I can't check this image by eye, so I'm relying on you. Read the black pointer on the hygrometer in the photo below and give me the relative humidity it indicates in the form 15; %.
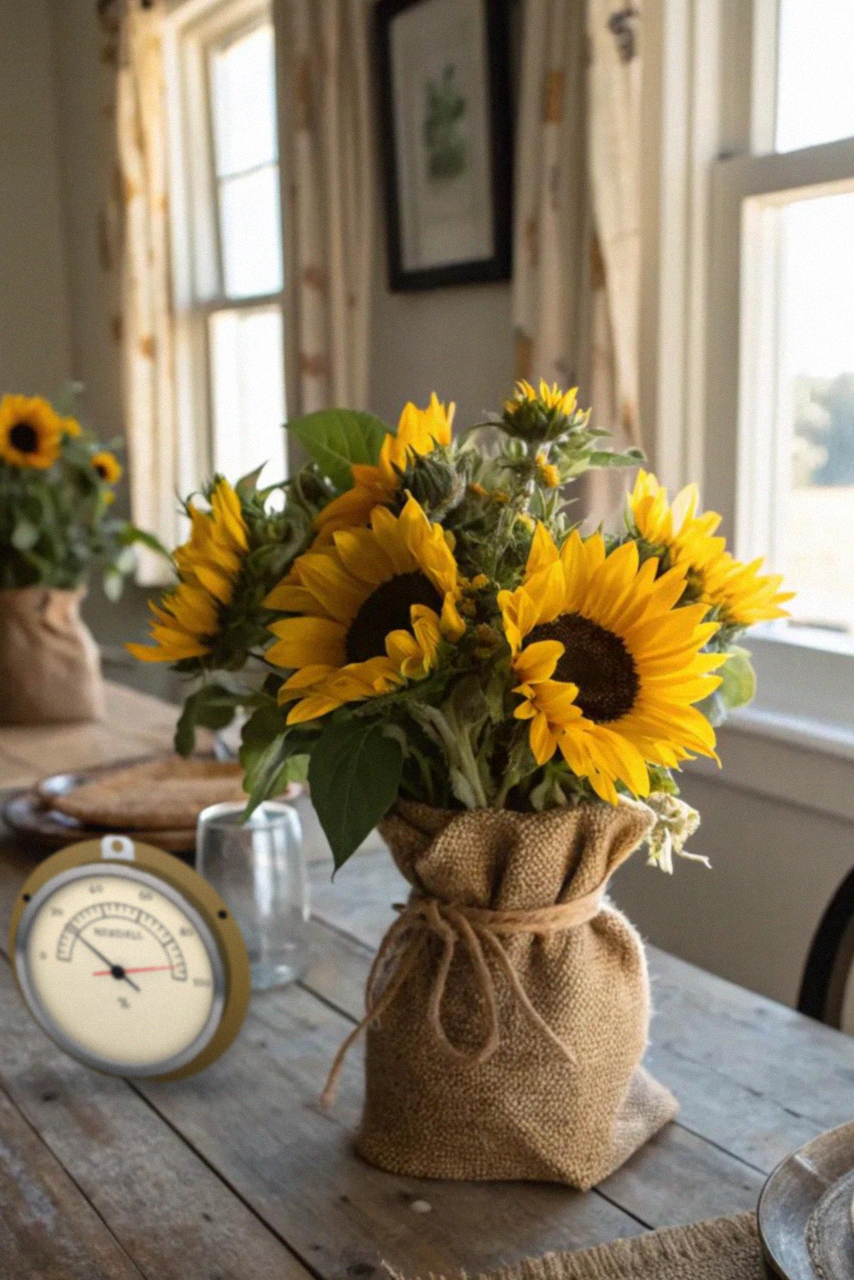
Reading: 20; %
